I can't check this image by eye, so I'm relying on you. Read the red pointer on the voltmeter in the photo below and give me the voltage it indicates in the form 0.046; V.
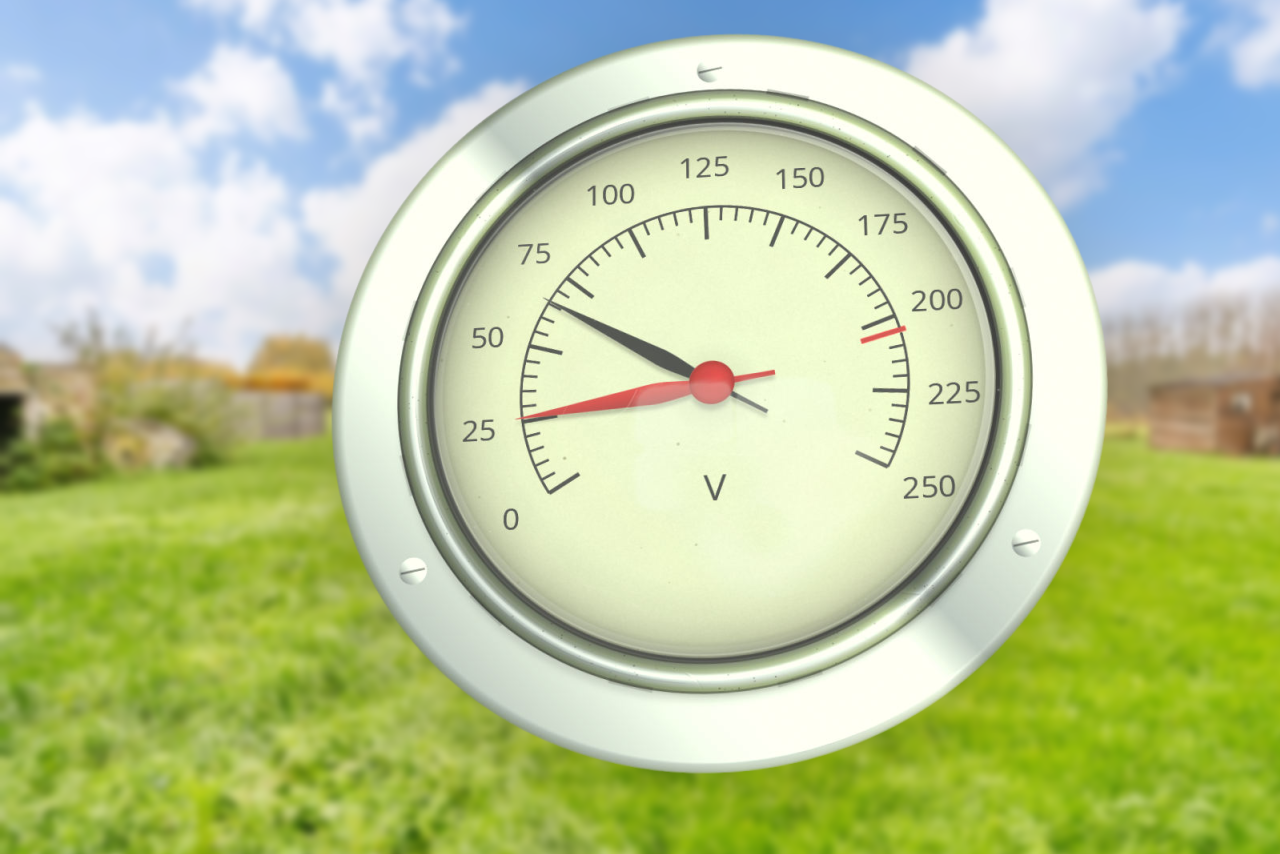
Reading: 25; V
